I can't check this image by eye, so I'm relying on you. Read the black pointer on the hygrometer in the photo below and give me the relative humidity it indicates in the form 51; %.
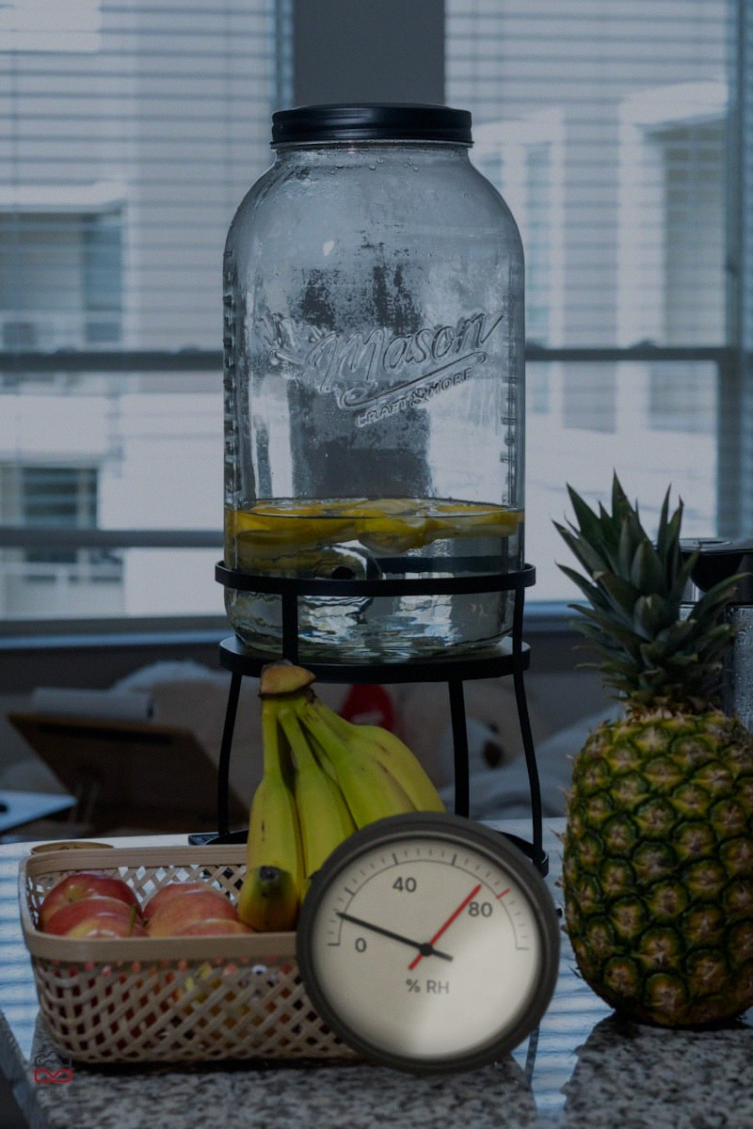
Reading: 12; %
